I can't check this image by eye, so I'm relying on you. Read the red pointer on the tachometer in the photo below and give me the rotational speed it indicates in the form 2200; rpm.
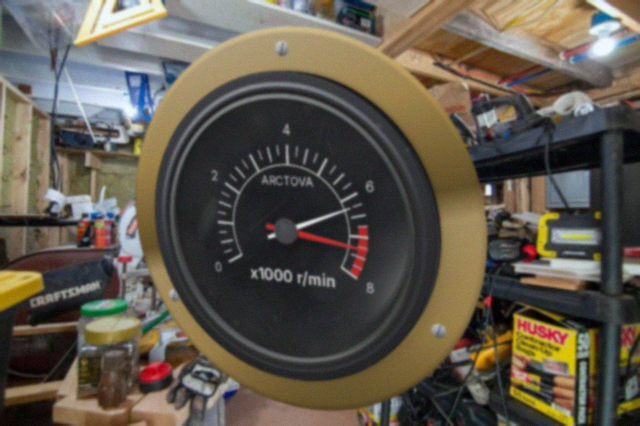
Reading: 7250; rpm
